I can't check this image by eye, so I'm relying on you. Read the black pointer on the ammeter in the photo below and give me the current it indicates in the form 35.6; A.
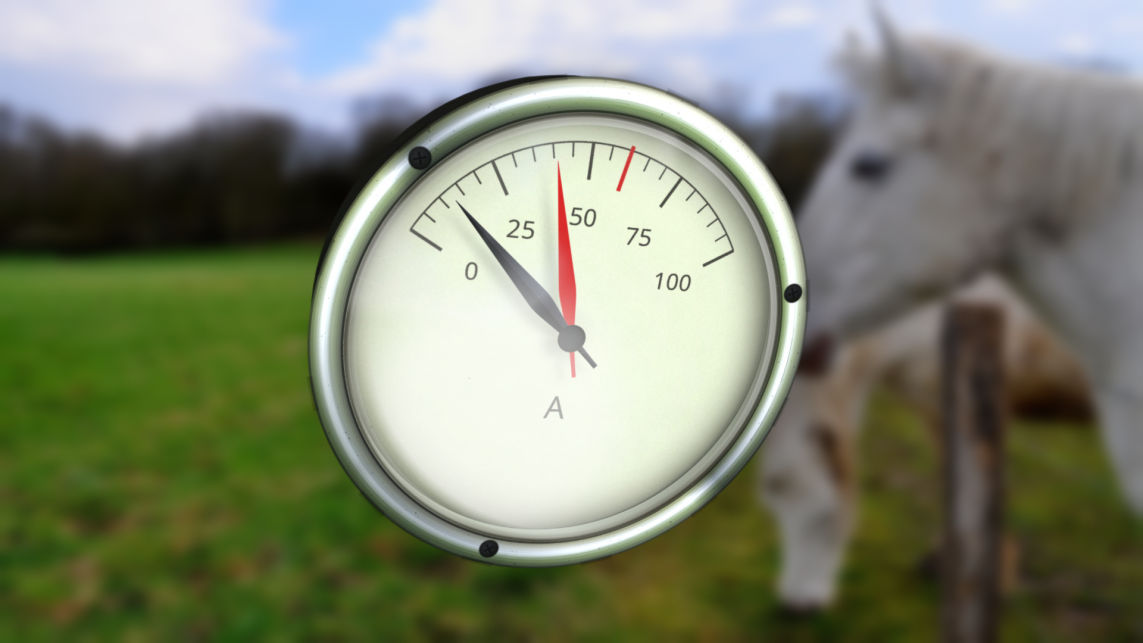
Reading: 12.5; A
